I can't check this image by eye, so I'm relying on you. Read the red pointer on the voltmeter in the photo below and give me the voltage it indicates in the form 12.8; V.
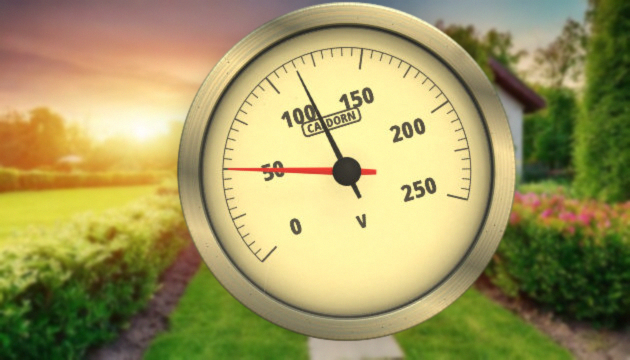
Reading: 50; V
